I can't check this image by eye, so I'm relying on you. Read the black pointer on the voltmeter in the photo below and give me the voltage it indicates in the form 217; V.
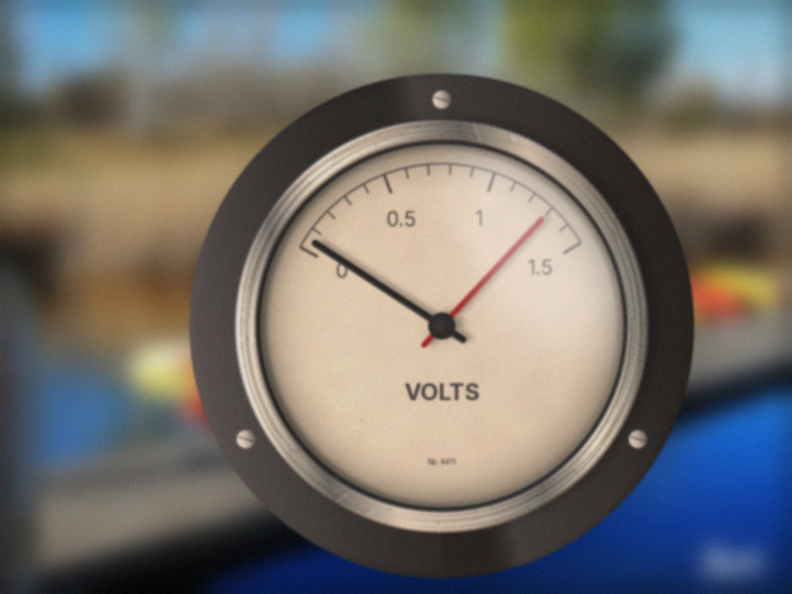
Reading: 0.05; V
